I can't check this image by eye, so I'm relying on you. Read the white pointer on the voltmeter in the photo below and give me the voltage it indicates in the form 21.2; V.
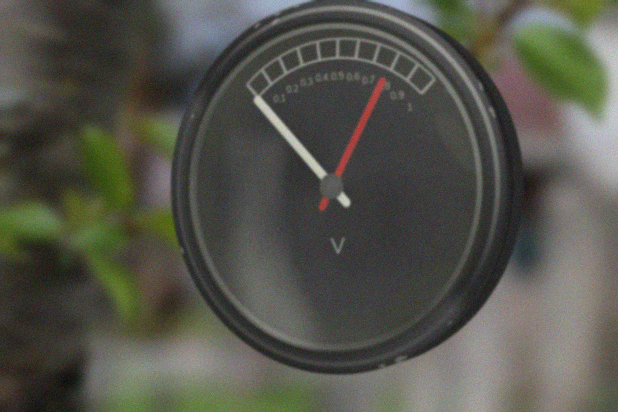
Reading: 0; V
